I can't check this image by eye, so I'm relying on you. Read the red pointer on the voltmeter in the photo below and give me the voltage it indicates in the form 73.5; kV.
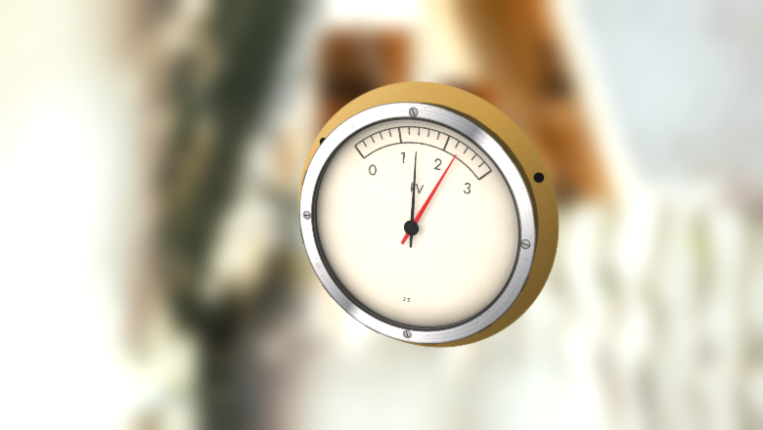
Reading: 2.3; kV
